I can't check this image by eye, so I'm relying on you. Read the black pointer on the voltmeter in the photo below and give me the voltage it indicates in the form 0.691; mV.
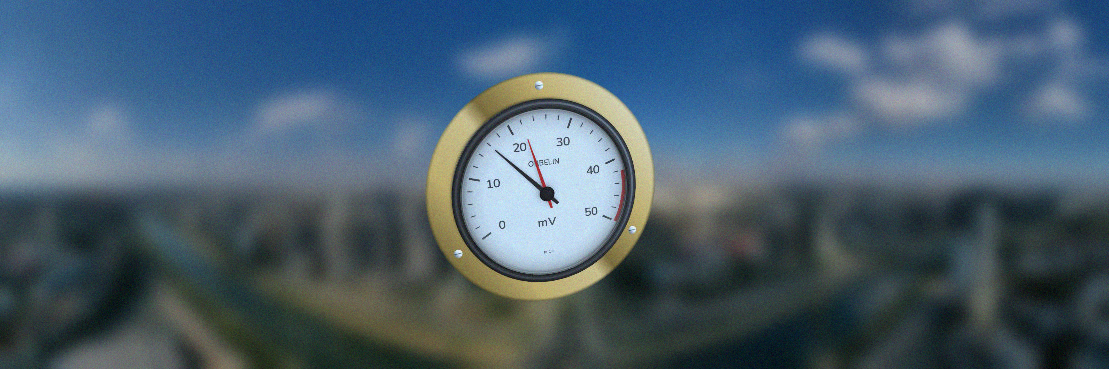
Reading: 16; mV
